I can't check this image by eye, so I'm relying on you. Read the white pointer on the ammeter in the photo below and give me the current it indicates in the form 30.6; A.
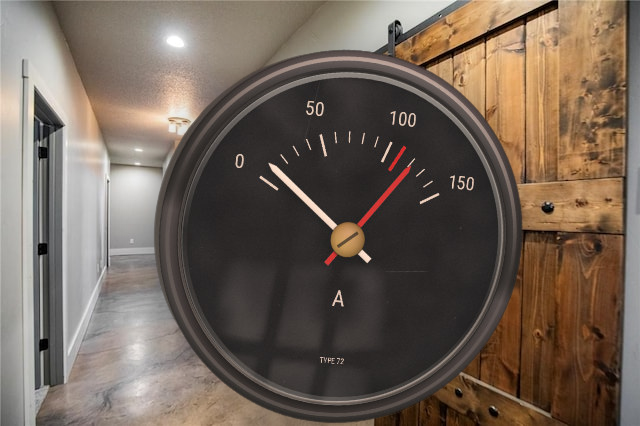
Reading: 10; A
